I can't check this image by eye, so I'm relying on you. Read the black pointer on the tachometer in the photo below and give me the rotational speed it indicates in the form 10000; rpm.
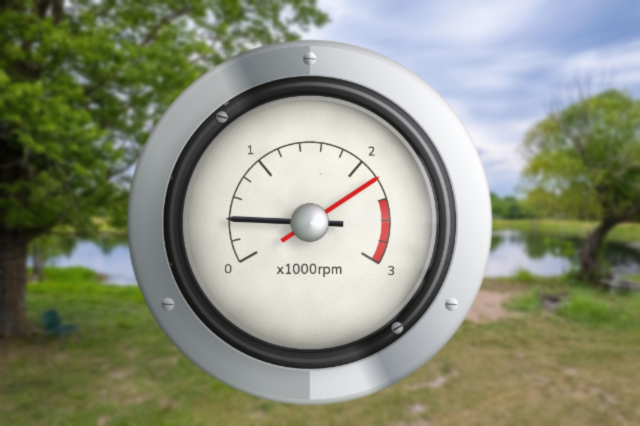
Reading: 400; rpm
